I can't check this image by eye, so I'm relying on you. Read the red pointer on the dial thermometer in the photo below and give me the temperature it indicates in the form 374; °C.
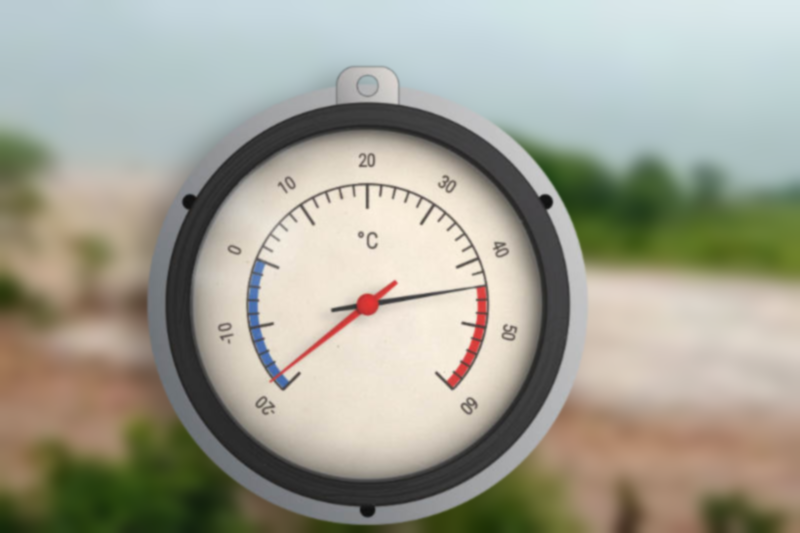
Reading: -18; °C
